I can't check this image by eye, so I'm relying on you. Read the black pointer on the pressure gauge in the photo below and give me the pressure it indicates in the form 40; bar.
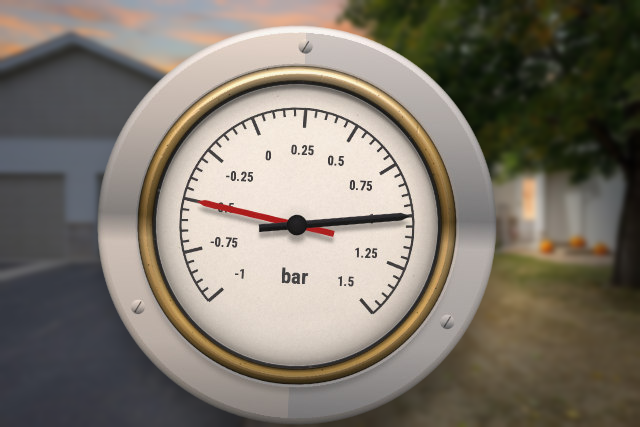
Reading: 1; bar
